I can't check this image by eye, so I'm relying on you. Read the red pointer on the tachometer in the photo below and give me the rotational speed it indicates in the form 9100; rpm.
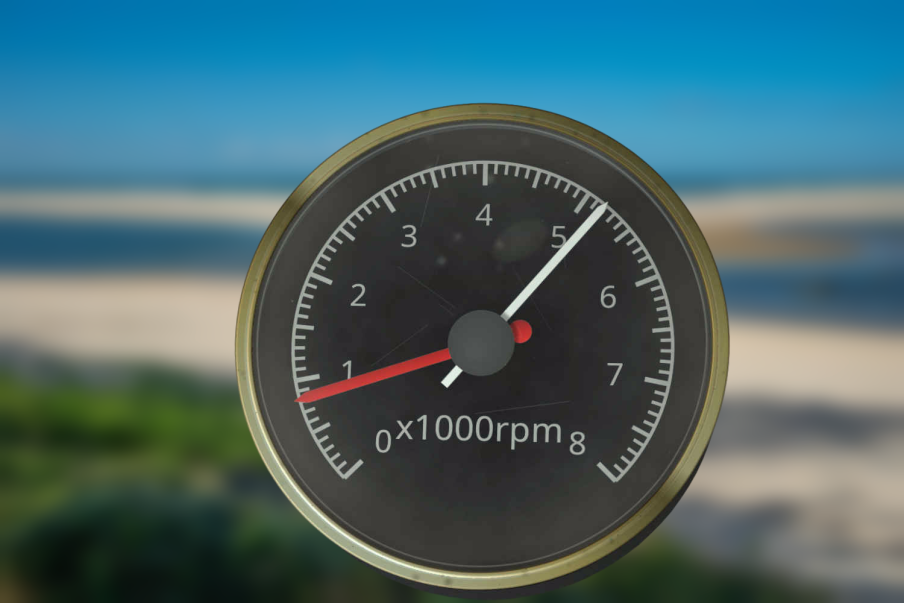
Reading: 800; rpm
